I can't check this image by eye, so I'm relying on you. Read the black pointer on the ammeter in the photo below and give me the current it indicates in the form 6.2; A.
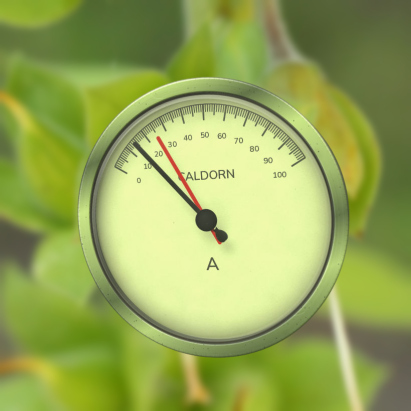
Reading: 15; A
